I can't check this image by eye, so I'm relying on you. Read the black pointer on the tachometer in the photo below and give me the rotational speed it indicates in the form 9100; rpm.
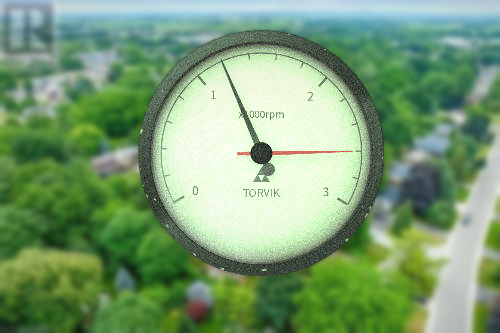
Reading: 1200; rpm
